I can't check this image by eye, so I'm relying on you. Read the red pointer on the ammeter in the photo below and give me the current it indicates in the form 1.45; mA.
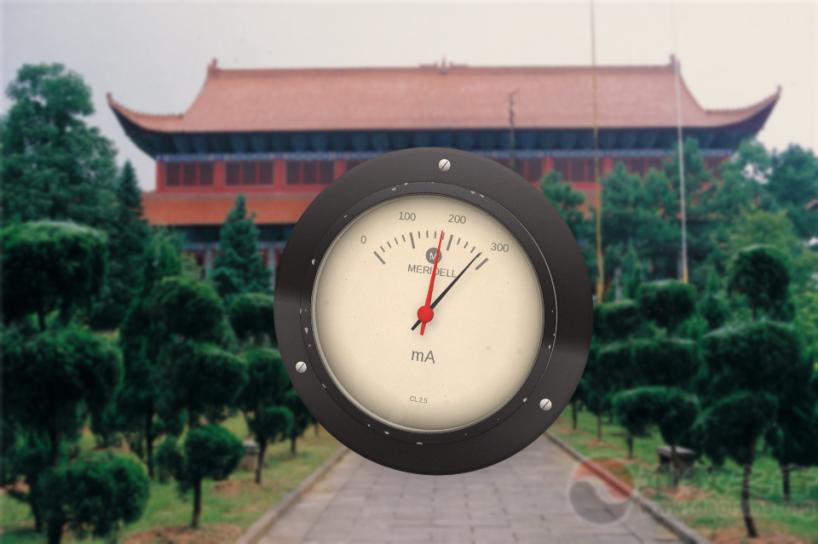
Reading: 180; mA
